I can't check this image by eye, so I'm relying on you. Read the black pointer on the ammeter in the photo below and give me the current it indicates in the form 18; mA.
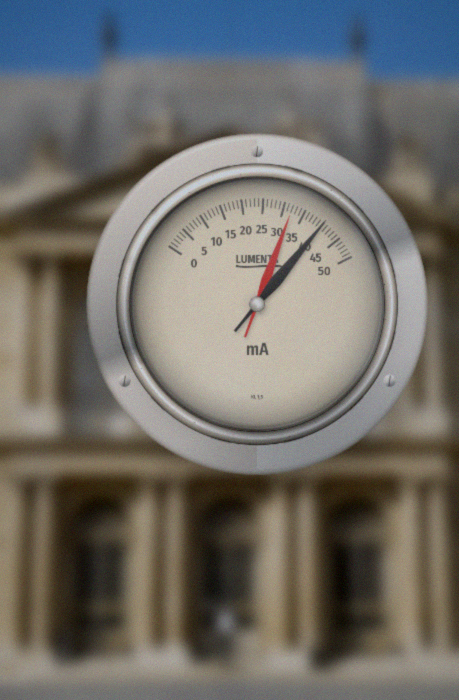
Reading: 40; mA
